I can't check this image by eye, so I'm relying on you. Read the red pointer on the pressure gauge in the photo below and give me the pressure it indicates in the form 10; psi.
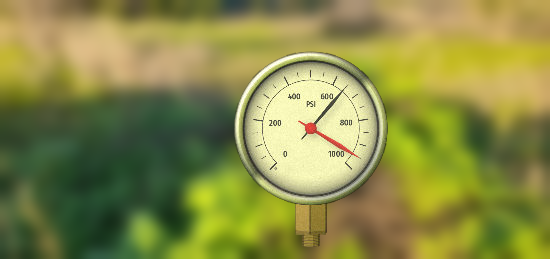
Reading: 950; psi
